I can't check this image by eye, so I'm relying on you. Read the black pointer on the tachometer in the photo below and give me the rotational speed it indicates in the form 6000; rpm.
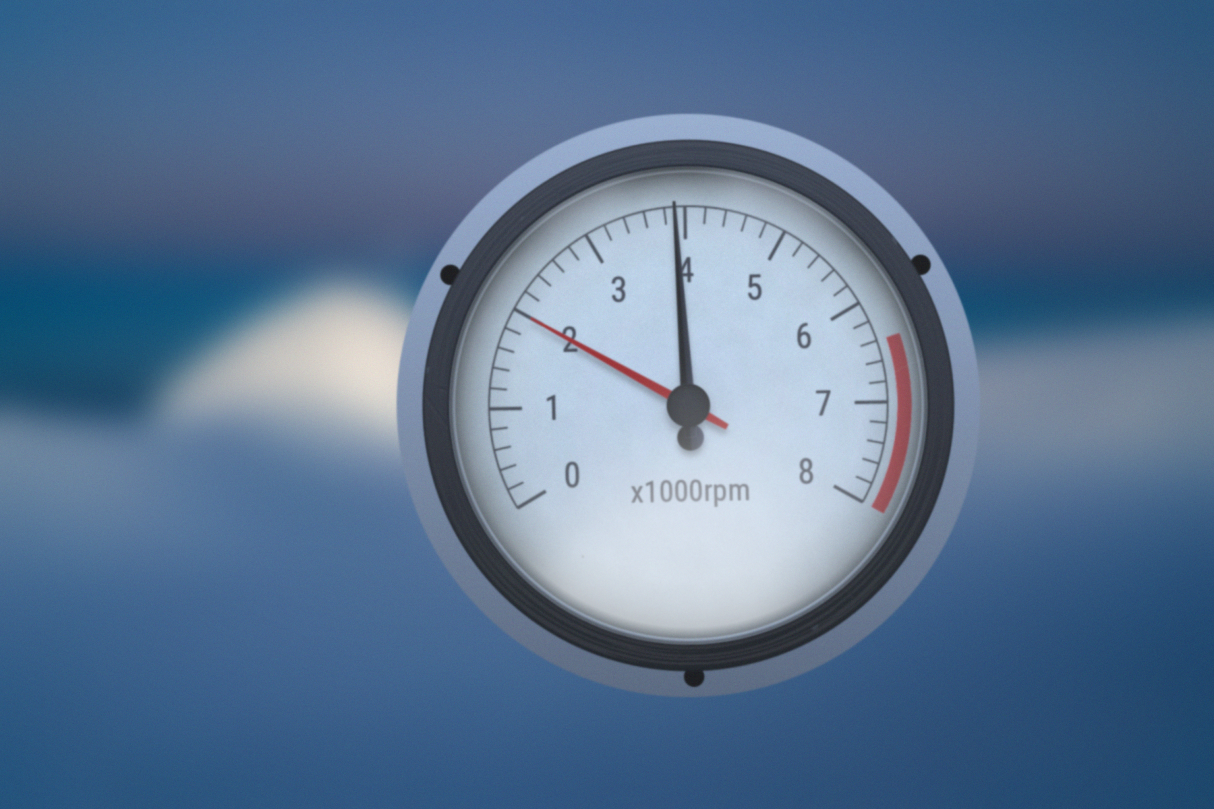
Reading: 3900; rpm
